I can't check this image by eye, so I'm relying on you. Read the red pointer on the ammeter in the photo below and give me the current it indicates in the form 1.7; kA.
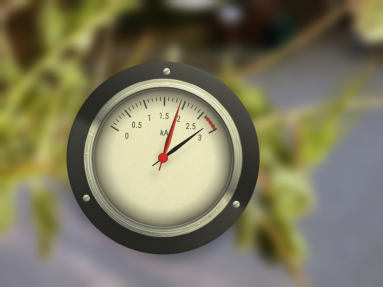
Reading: 1.9; kA
